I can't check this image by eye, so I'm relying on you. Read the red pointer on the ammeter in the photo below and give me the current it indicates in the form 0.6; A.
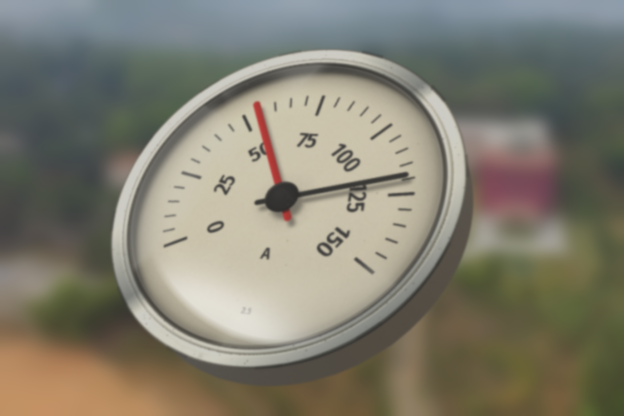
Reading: 55; A
